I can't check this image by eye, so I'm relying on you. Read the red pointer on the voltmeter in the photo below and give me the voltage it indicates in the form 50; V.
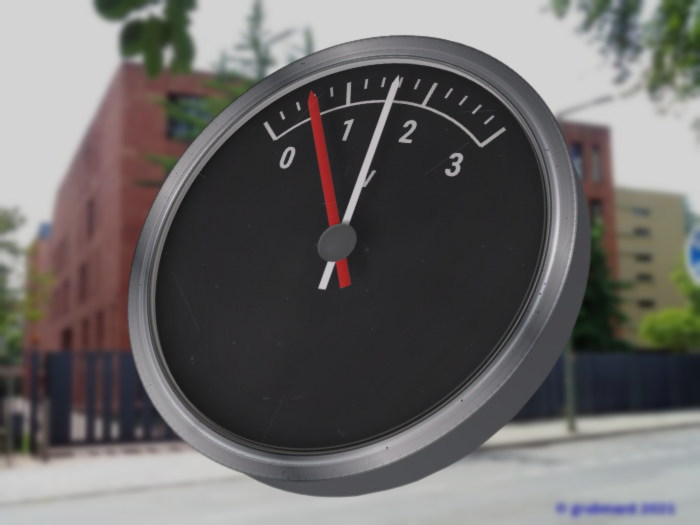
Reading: 0.6; V
